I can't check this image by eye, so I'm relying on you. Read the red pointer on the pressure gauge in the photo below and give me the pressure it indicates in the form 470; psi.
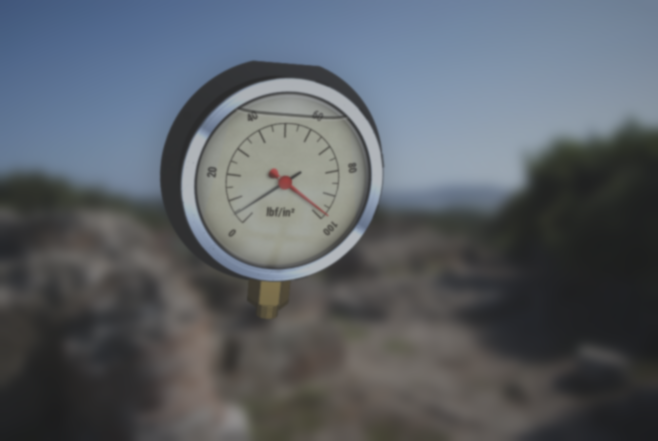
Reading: 97.5; psi
